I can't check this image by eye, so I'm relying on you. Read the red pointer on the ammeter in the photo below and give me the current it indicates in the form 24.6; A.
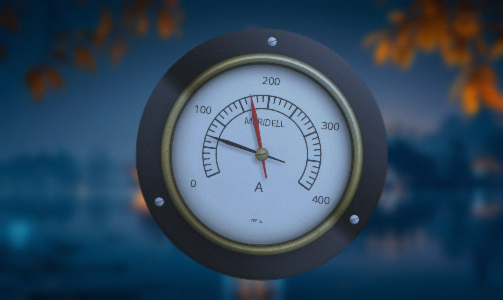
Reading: 170; A
